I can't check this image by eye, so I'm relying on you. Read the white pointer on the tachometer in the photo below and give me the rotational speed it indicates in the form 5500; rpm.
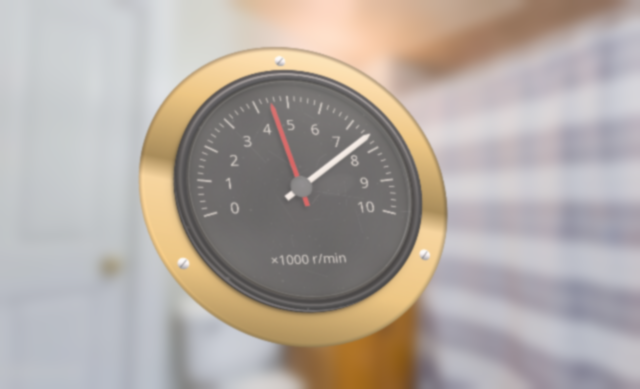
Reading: 7600; rpm
